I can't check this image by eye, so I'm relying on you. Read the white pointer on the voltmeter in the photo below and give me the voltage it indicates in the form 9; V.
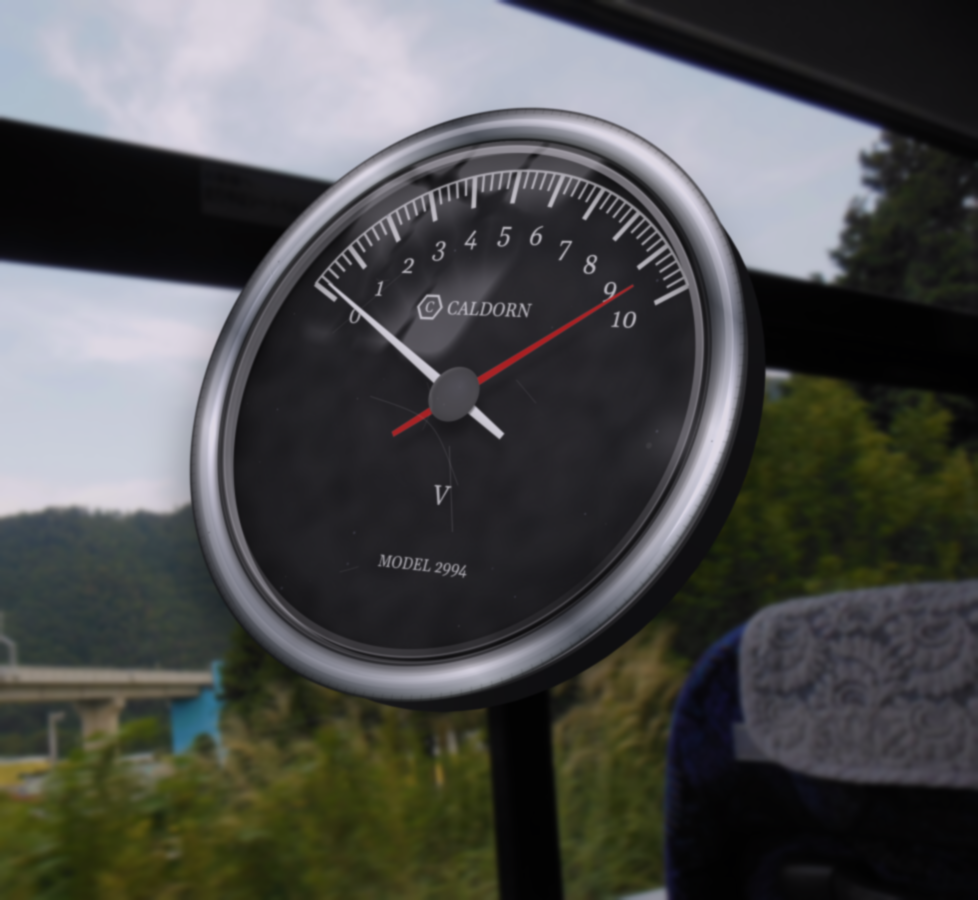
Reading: 0.2; V
